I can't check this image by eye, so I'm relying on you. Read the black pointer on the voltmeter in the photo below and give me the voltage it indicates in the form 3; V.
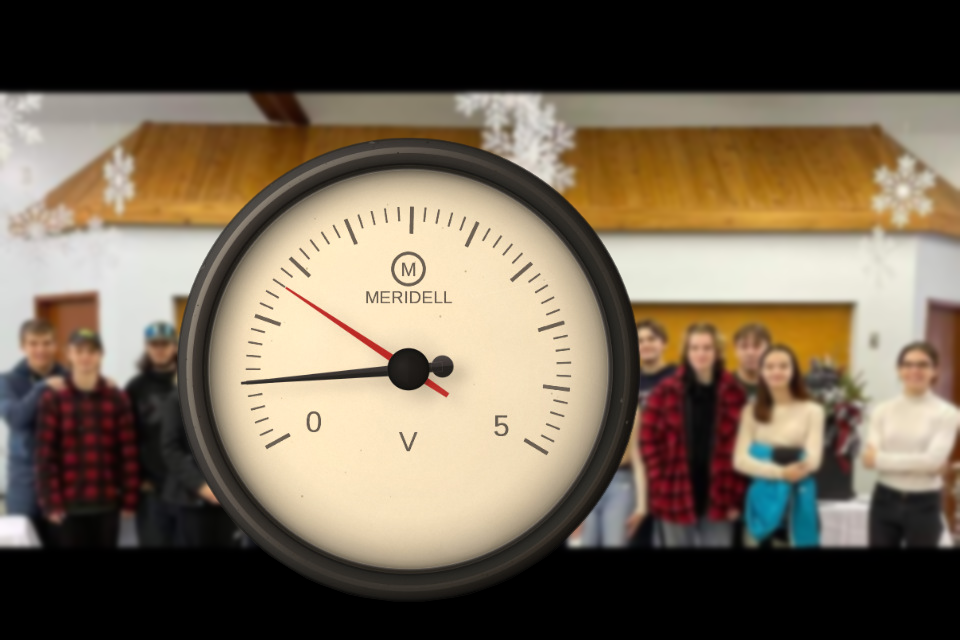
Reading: 0.5; V
